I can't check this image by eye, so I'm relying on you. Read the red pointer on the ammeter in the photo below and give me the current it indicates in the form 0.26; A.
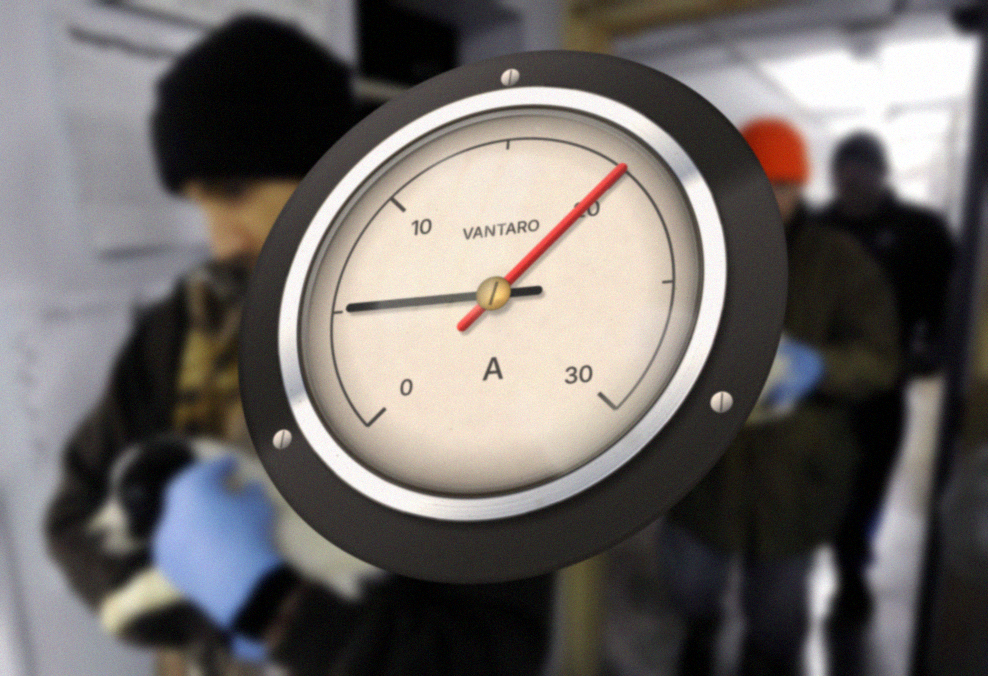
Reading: 20; A
